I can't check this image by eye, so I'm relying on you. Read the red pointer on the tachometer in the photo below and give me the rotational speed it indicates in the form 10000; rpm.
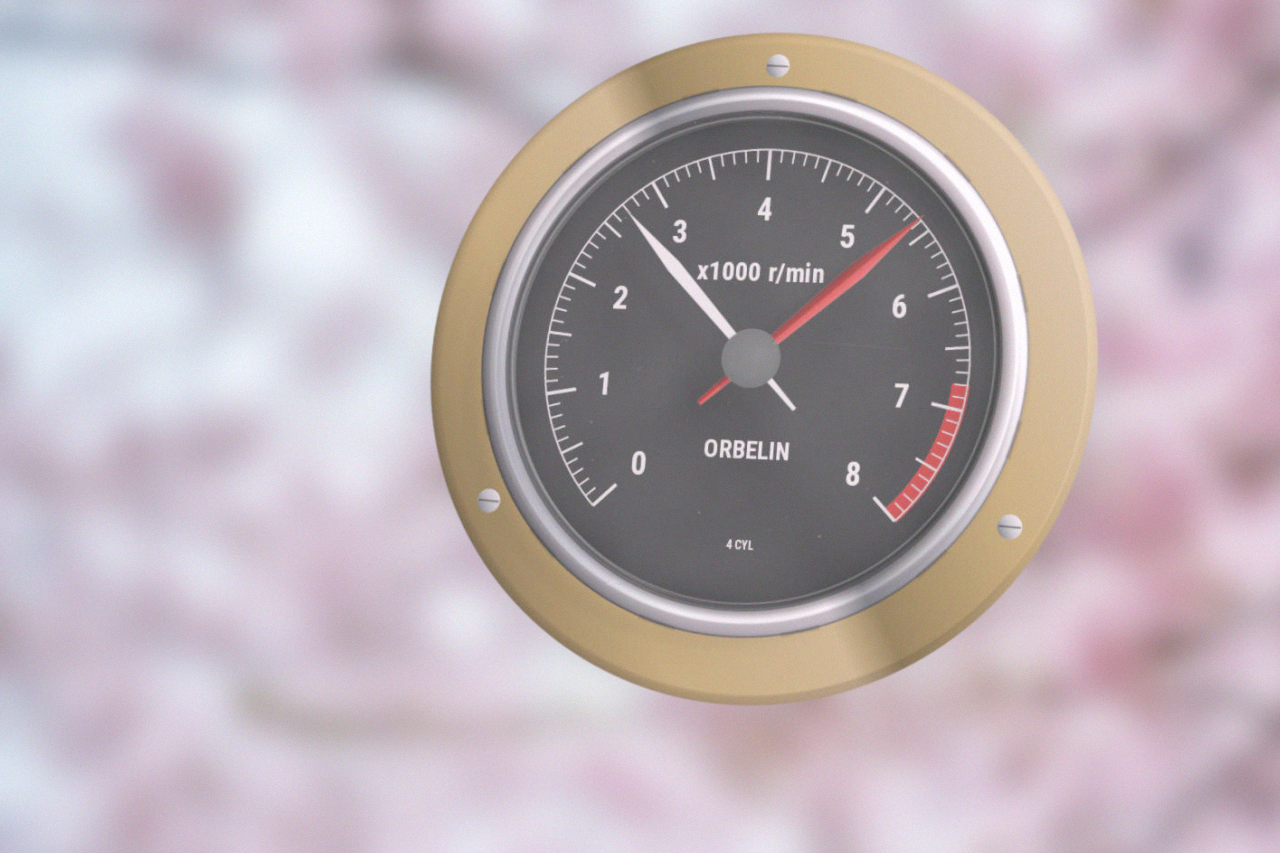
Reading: 5400; rpm
